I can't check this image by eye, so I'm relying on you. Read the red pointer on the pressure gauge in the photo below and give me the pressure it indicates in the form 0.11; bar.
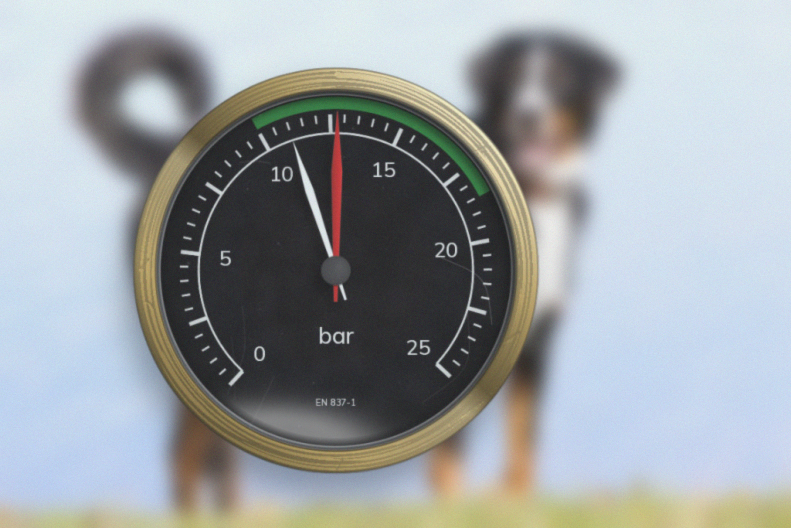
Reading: 12.75; bar
